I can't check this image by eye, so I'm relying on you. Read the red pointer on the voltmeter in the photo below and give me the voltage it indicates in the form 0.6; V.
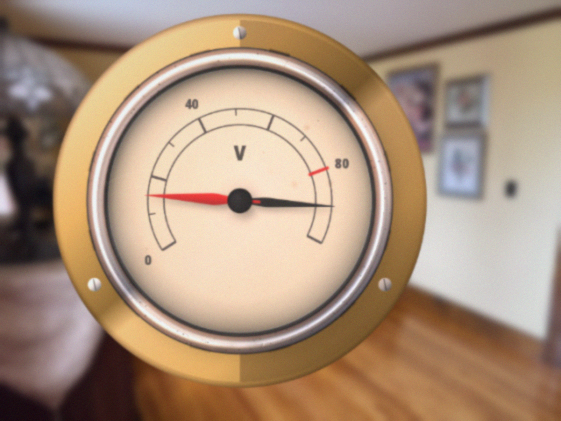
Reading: 15; V
